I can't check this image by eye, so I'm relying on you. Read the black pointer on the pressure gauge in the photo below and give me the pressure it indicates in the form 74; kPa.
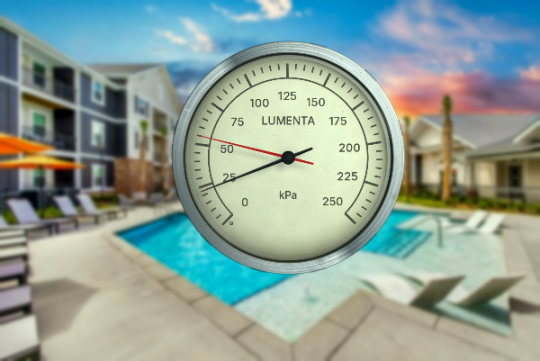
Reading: 22.5; kPa
